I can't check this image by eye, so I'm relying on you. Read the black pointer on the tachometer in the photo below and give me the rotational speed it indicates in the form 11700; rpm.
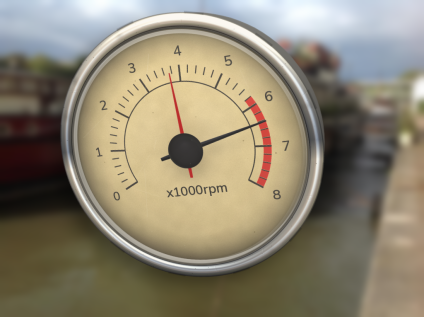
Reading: 6400; rpm
